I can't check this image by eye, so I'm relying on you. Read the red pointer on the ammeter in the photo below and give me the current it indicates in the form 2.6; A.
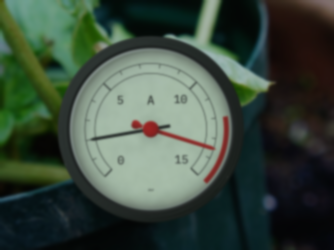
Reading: 13.5; A
